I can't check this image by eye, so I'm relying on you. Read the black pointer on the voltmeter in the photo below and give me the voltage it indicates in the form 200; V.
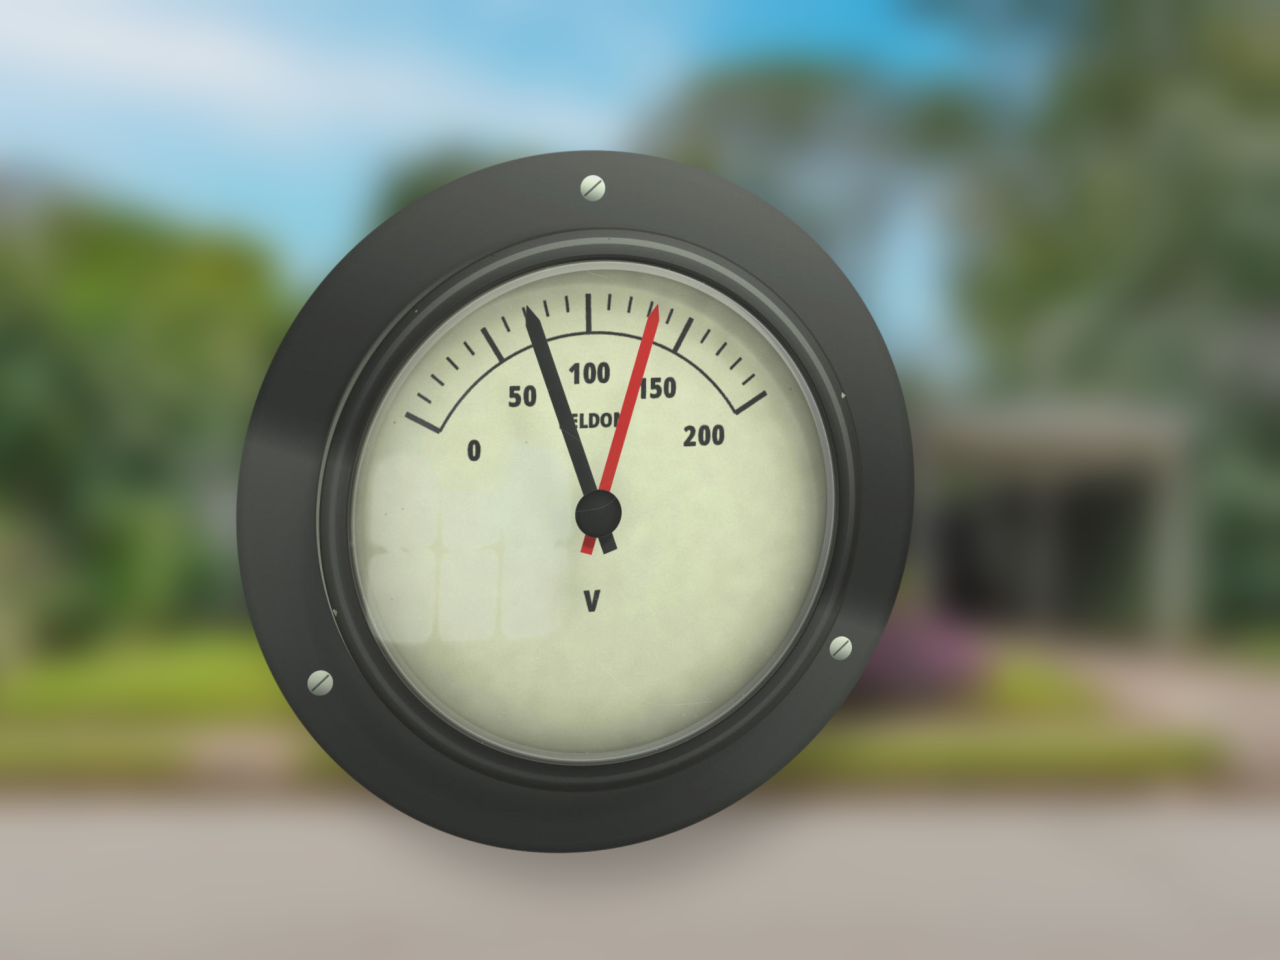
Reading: 70; V
